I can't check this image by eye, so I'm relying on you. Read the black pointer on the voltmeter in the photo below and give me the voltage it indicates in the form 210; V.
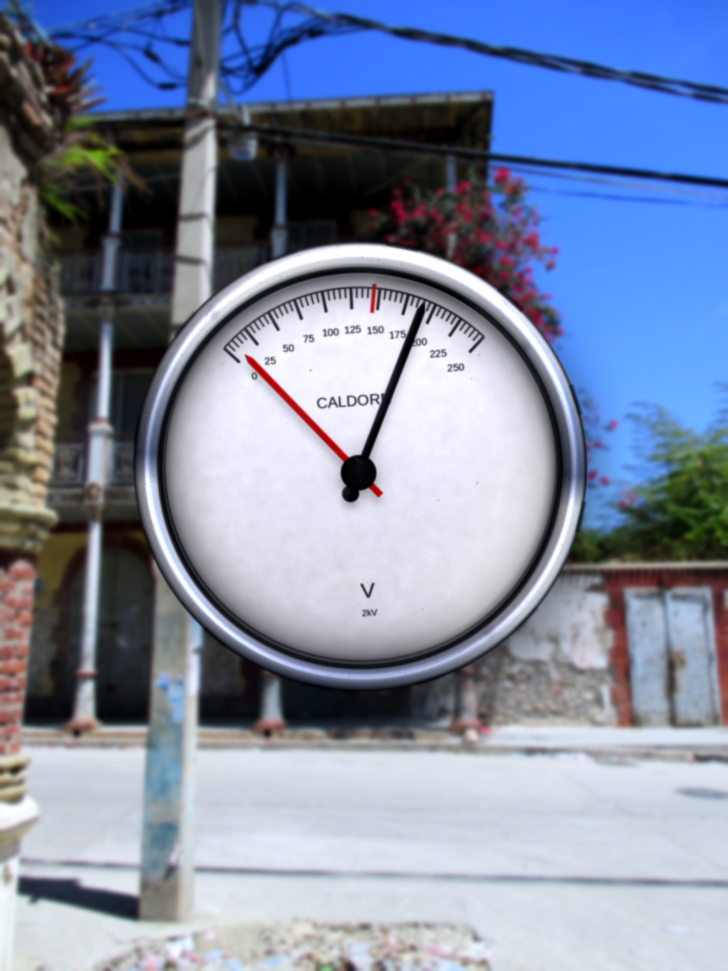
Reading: 190; V
